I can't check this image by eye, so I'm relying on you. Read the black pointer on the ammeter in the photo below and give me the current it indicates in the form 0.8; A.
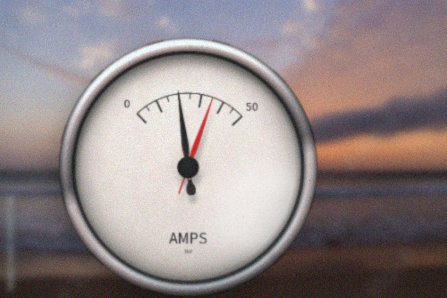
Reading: 20; A
